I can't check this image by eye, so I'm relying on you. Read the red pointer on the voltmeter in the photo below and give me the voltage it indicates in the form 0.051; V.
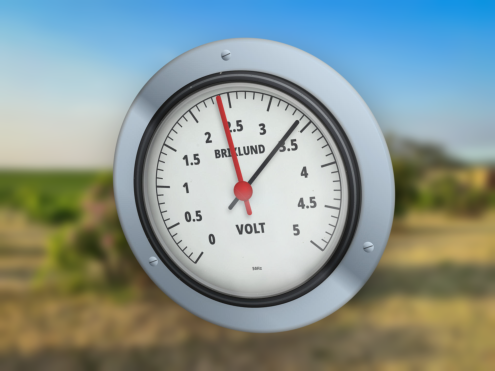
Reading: 2.4; V
